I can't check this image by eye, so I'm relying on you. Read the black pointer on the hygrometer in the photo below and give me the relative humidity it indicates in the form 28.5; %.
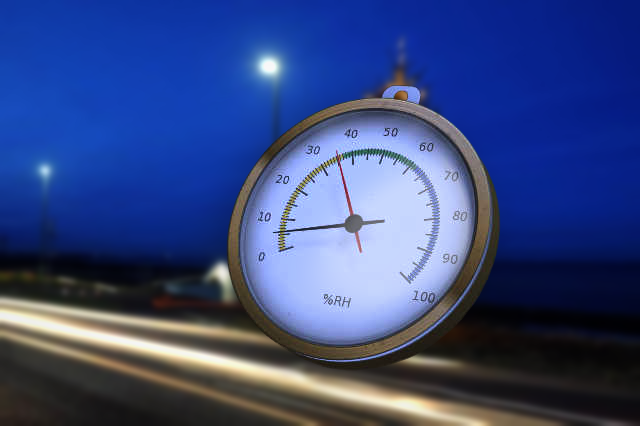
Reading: 5; %
